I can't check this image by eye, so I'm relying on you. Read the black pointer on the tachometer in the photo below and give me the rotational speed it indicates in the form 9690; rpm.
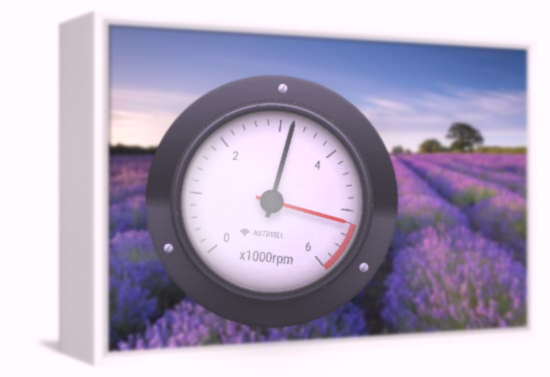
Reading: 3200; rpm
